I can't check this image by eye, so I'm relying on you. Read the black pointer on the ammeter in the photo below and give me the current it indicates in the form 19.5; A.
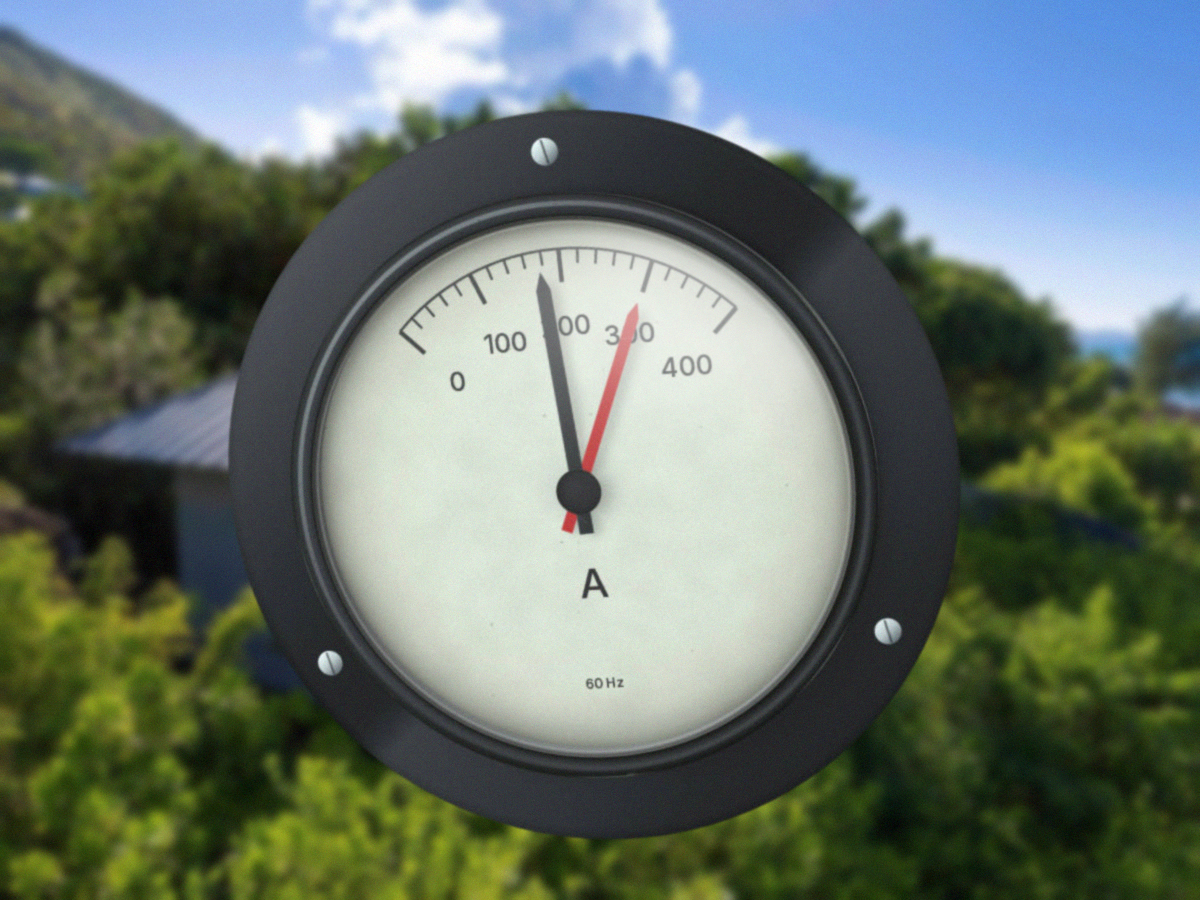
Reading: 180; A
